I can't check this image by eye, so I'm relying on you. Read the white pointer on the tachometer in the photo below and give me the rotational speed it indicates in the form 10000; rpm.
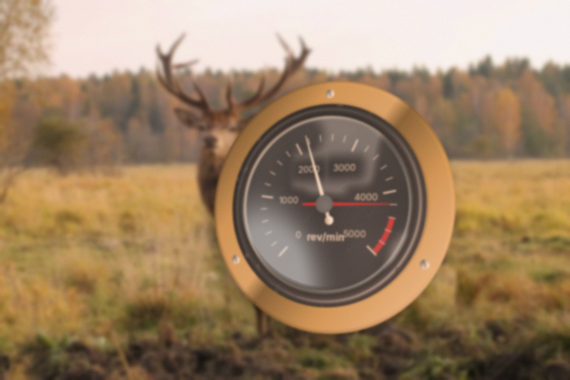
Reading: 2200; rpm
